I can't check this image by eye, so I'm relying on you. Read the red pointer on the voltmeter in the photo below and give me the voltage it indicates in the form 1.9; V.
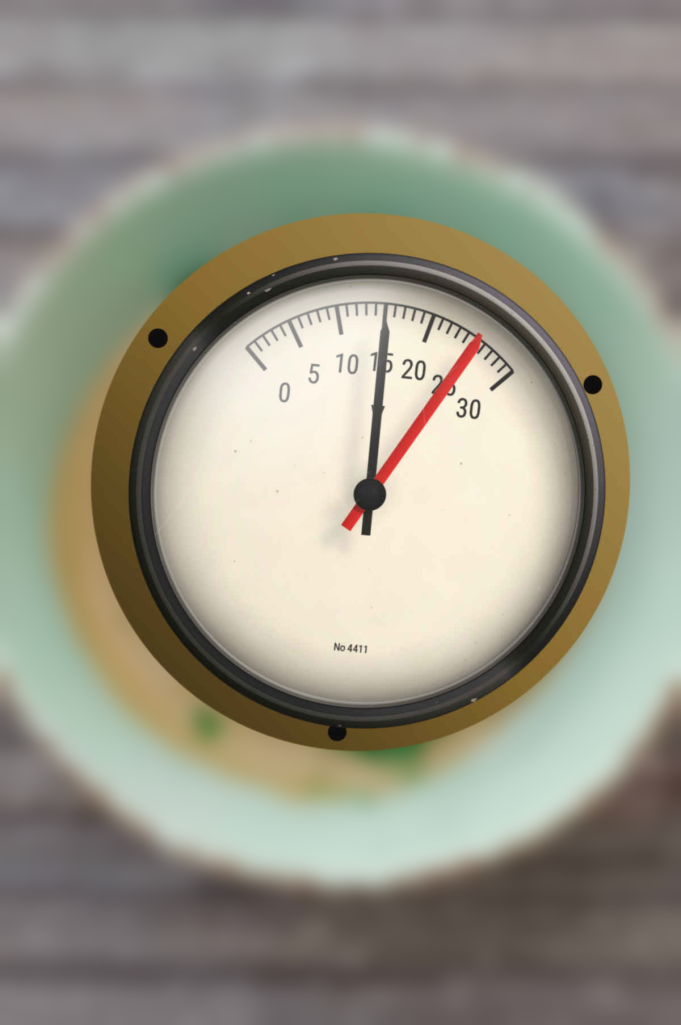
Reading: 25; V
